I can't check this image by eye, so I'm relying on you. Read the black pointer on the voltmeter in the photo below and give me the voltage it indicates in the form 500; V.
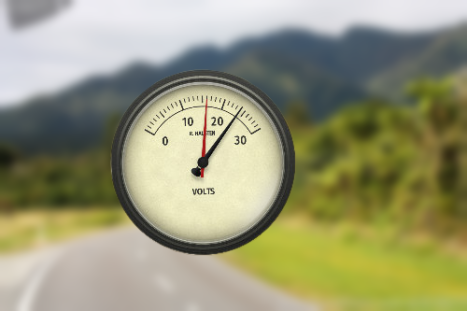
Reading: 24; V
